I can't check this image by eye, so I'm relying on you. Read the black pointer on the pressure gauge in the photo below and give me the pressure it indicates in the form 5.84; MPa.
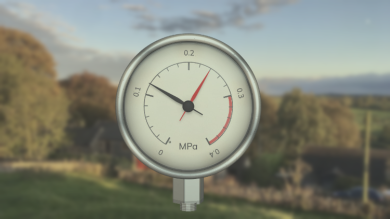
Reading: 0.12; MPa
